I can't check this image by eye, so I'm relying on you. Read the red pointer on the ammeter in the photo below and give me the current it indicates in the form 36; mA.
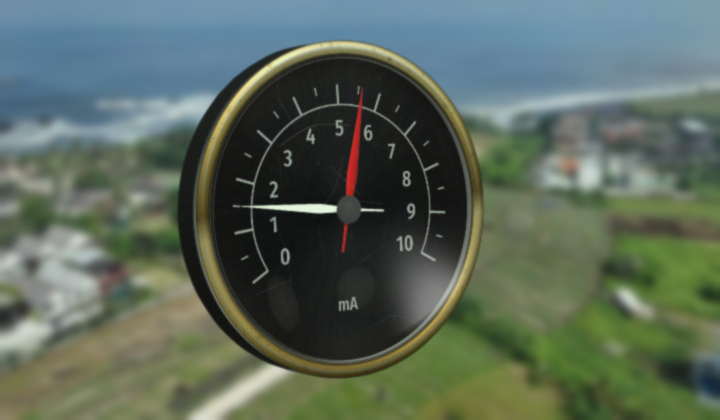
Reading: 5.5; mA
